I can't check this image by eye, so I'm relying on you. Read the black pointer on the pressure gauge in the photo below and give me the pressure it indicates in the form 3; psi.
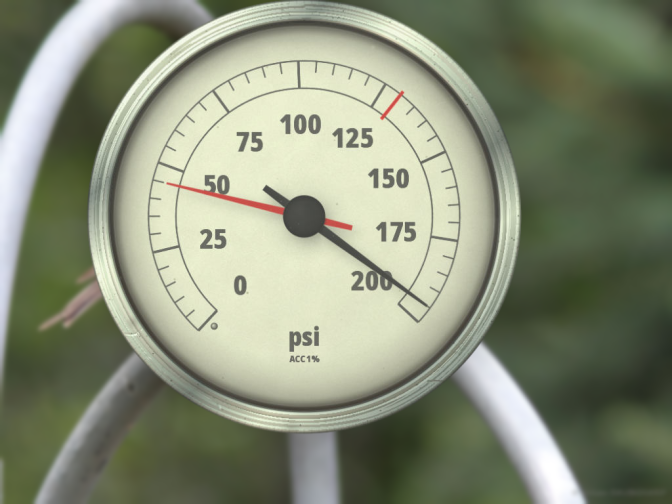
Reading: 195; psi
